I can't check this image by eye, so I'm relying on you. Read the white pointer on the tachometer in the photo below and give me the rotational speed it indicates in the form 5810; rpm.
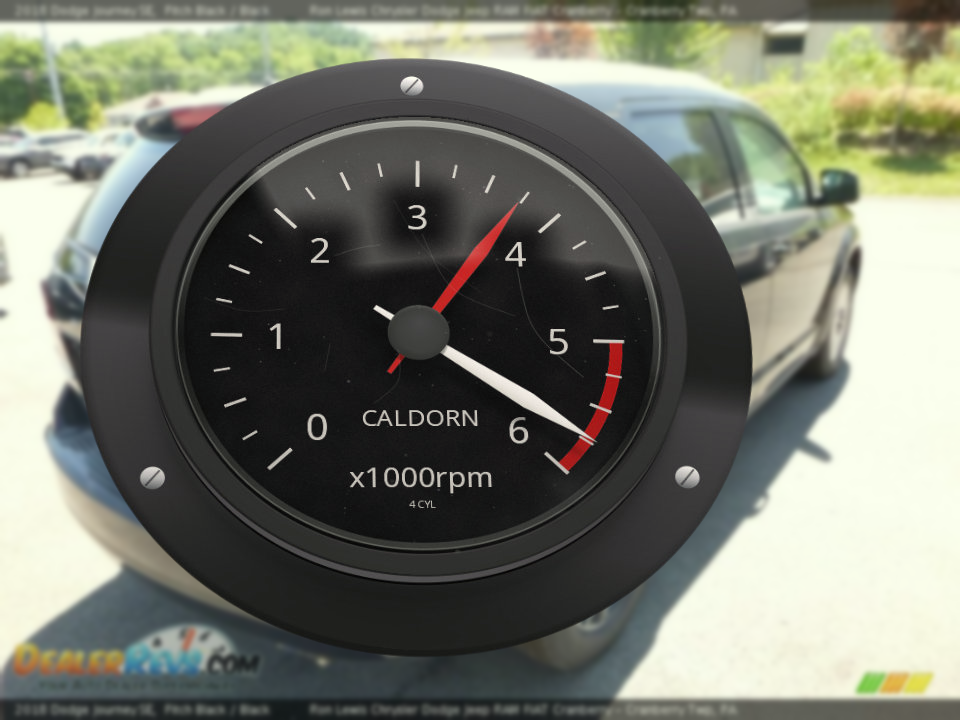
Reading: 5750; rpm
